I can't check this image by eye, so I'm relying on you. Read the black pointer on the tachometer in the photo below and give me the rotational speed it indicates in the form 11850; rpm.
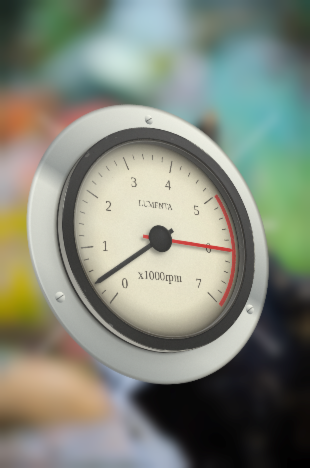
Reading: 400; rpm
